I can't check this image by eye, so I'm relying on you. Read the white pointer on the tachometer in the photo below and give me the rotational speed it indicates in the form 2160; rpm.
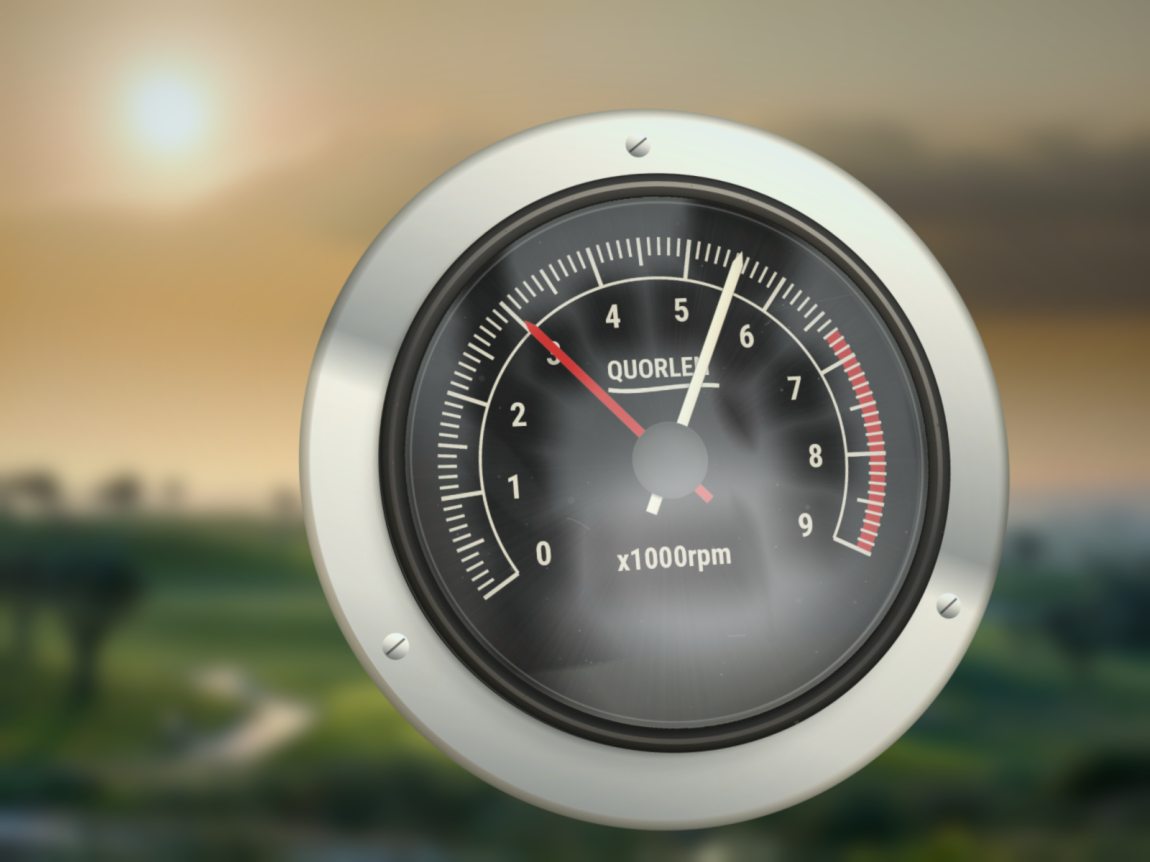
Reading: 5500; rpm
